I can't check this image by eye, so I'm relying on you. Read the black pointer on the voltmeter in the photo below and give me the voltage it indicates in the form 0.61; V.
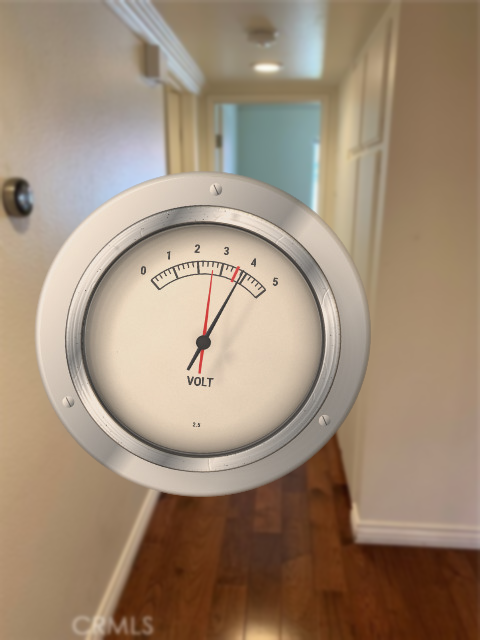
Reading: 3.8; V
